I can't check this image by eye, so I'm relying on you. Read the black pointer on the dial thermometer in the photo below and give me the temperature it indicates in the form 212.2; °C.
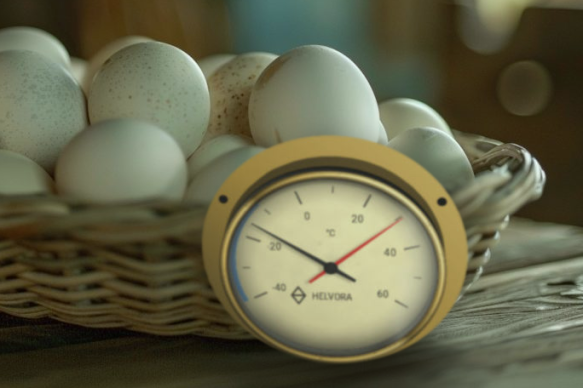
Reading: -15; °C
